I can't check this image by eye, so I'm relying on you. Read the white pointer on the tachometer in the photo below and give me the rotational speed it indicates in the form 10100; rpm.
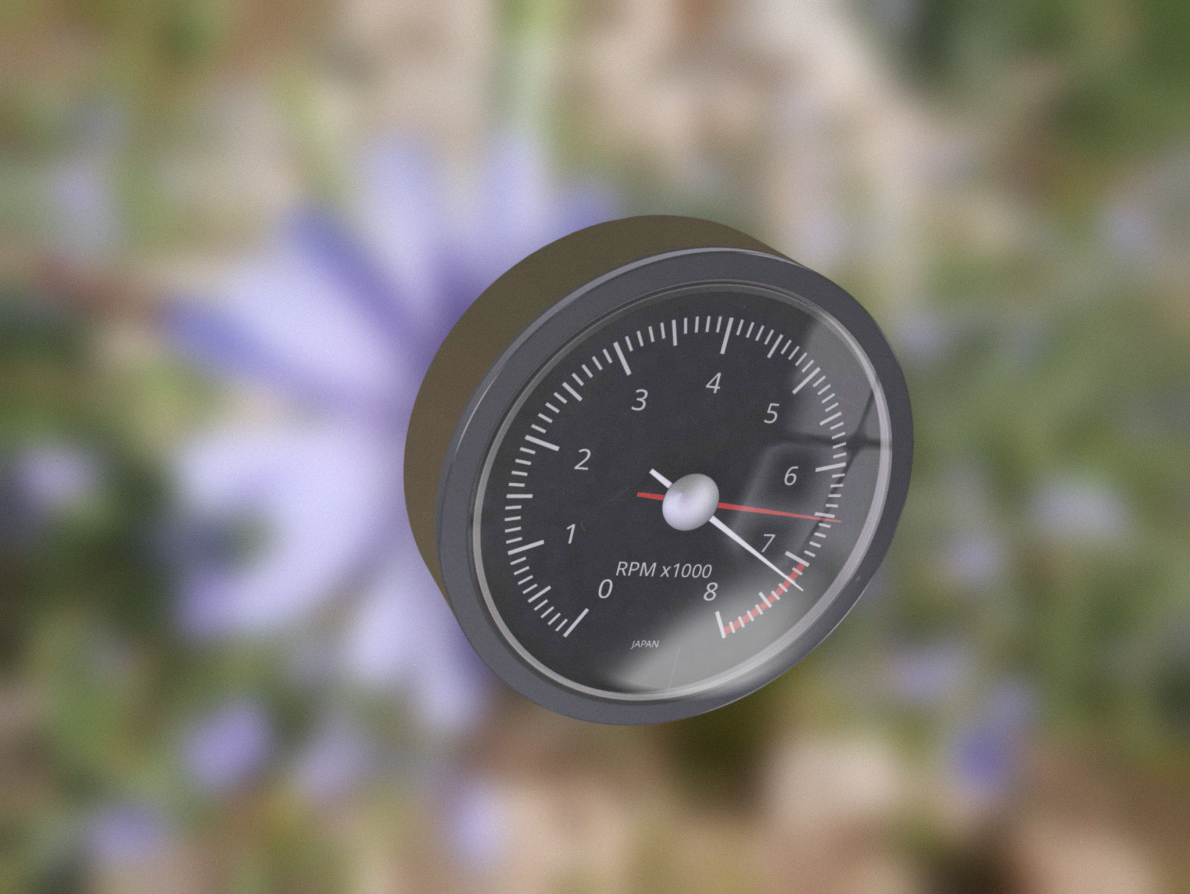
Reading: 7200; rpm
